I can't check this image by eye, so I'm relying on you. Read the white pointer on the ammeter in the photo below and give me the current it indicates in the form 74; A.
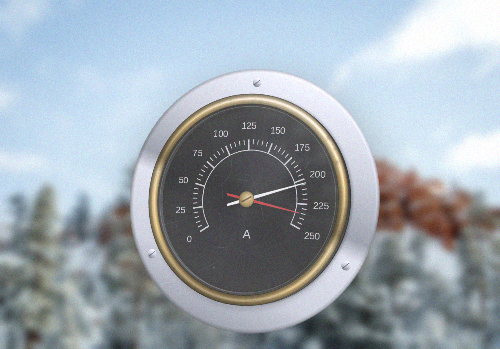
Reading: 205; A
